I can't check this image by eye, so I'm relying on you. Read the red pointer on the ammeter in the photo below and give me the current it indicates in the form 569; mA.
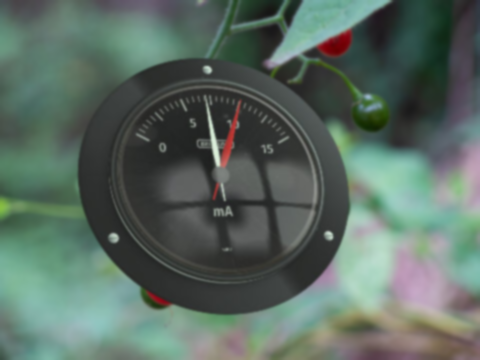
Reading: 10; mA
